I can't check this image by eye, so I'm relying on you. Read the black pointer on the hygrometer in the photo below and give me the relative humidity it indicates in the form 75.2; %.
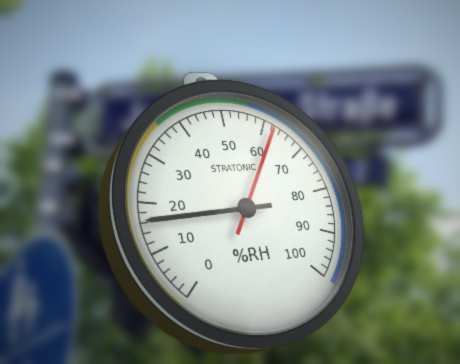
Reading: 16; %
